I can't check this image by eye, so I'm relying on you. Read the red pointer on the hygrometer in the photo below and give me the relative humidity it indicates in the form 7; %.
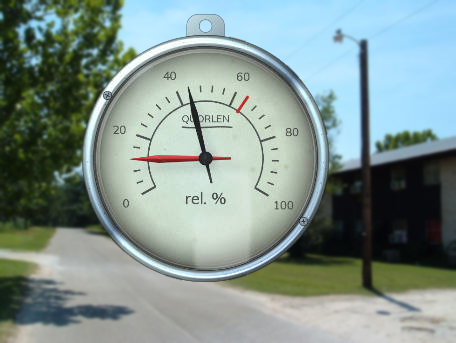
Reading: 12; %
